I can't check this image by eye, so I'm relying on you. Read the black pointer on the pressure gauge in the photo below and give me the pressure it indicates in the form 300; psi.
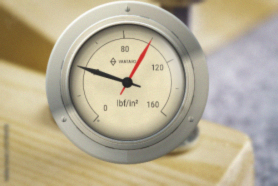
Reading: 40; psi
